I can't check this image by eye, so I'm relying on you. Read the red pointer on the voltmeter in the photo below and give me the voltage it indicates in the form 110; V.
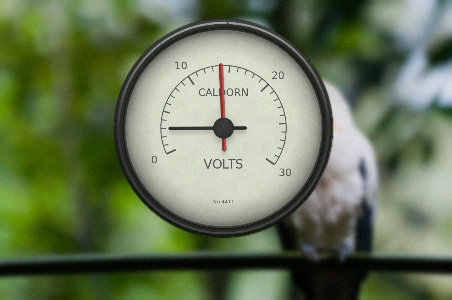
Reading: 14; V
